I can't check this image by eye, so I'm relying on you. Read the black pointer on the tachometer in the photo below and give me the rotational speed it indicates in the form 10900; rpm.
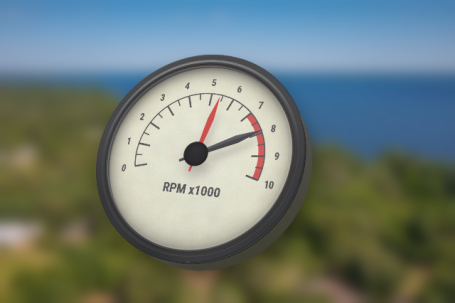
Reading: 8000; rpm
